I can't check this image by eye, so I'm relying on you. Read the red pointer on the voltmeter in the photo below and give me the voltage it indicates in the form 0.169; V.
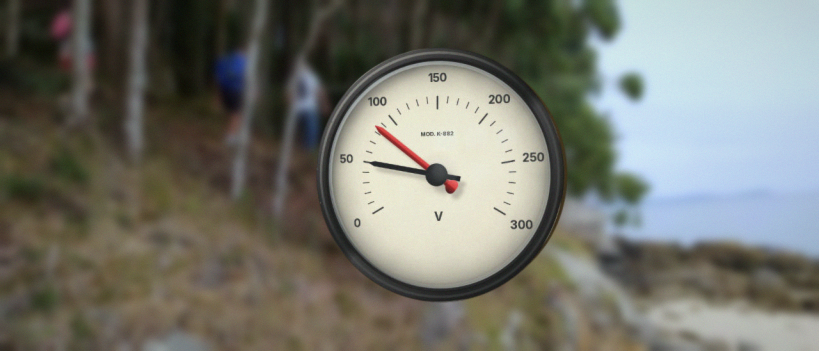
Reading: 85; V
